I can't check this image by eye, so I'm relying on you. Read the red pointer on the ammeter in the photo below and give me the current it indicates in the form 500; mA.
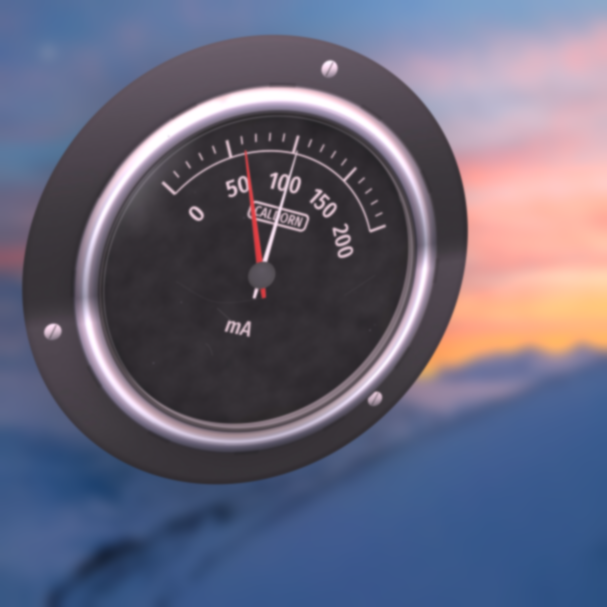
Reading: 60; mA
